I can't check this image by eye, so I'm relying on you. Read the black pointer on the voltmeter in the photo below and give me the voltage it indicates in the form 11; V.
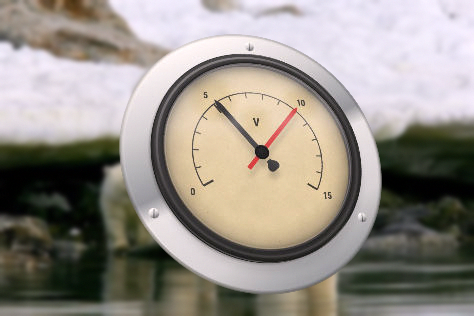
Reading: 5; V
